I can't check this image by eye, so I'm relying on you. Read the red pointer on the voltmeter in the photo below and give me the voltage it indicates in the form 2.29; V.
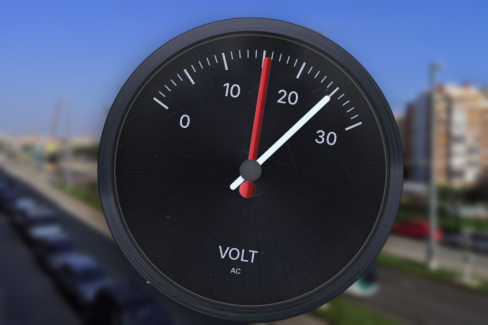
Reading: 15.5; V
